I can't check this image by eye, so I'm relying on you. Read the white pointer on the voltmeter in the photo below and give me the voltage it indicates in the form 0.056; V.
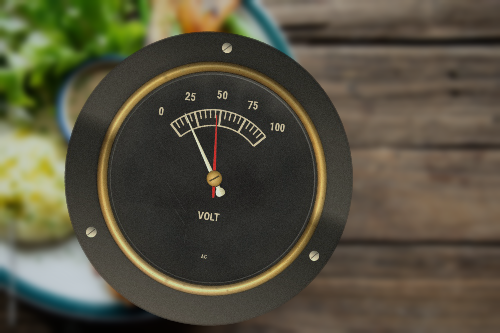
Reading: 15; V
